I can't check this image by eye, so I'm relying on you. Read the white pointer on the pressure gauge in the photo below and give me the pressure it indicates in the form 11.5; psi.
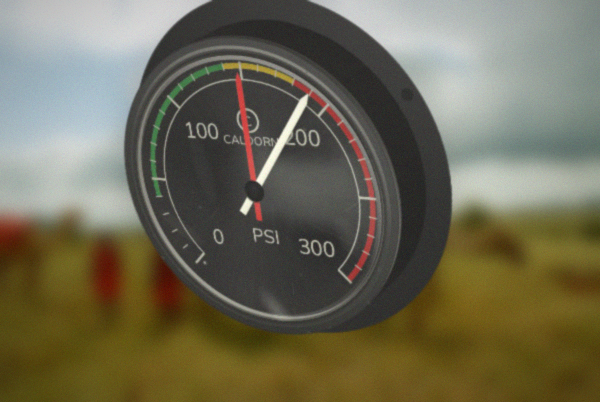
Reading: 190; psi
